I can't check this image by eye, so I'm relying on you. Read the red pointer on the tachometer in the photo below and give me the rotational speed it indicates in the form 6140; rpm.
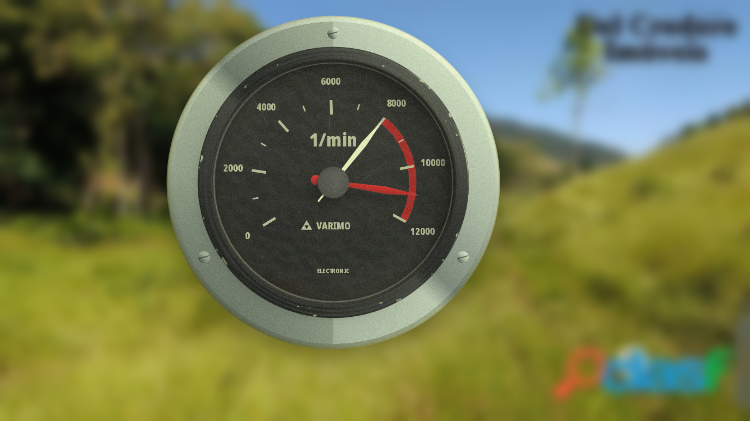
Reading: 11000; rpm
